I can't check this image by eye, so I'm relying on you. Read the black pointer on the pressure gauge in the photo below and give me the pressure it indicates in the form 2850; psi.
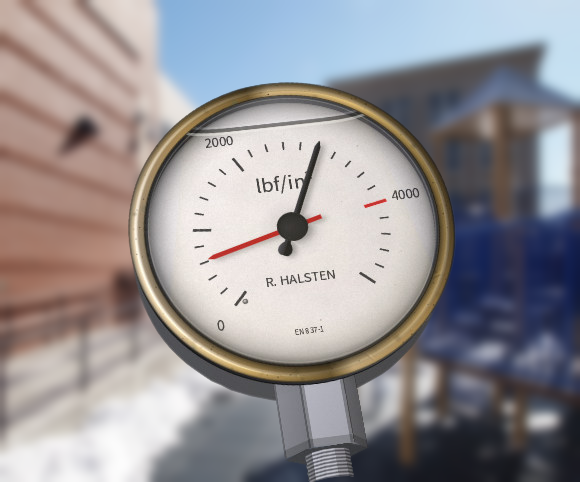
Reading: 3000; psi
